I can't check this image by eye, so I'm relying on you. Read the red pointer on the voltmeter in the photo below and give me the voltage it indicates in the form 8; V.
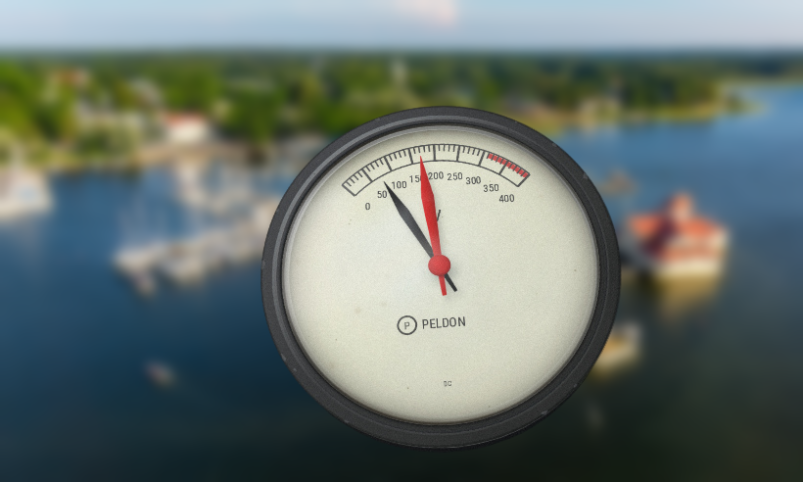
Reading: 170; V
